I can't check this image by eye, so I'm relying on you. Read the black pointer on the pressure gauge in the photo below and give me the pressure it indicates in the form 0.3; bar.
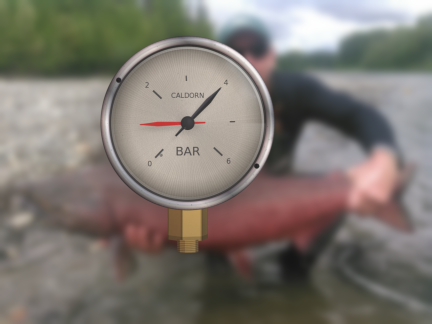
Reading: 4; bar
